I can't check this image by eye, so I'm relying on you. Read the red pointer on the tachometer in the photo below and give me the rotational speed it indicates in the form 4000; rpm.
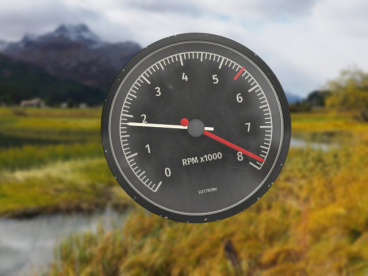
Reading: 7800; rpm
